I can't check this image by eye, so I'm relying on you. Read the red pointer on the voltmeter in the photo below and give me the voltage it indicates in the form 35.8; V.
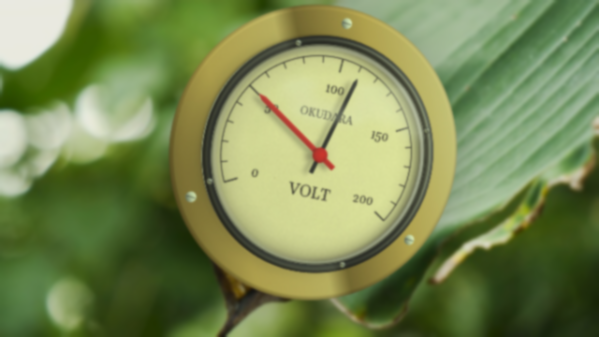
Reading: 50; V
